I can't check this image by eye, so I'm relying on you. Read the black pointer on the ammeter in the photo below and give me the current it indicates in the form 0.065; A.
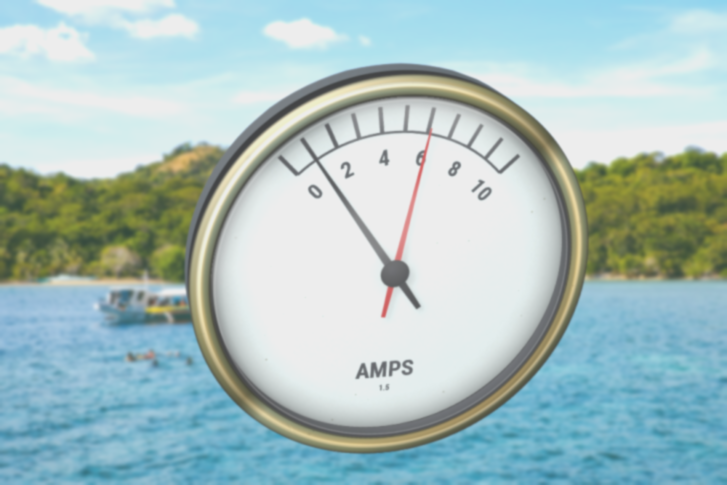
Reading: 1; A
